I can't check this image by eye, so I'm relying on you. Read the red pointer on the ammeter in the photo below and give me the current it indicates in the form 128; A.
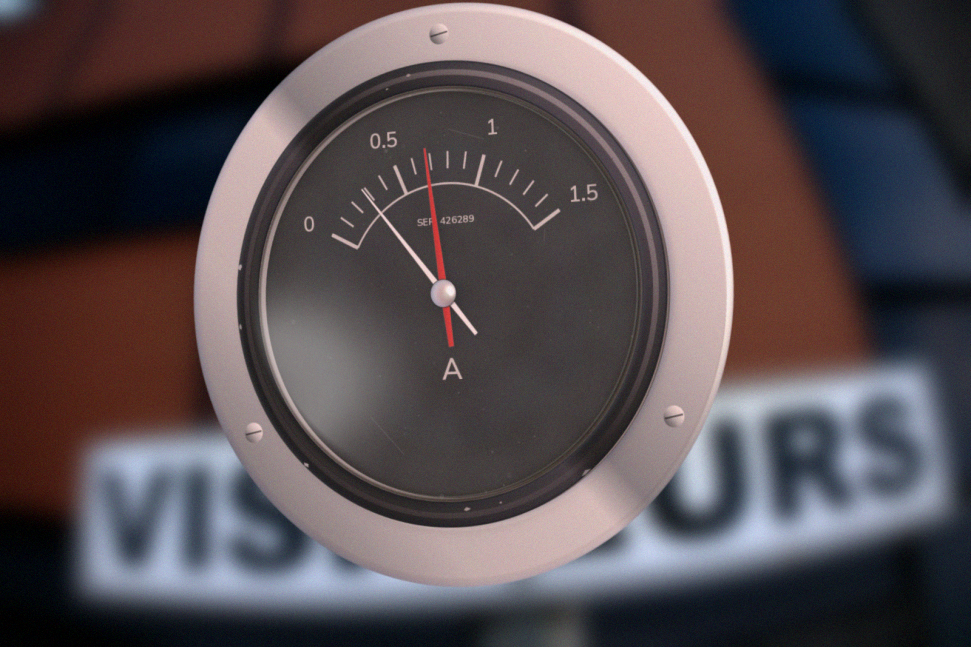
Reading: 0.7; A
